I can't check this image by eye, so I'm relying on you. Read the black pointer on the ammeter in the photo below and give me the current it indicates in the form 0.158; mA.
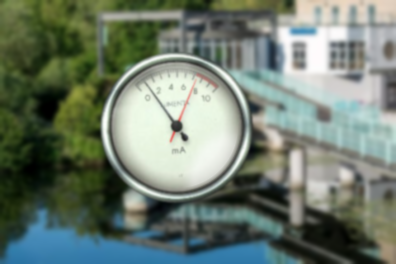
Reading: 1; mA
